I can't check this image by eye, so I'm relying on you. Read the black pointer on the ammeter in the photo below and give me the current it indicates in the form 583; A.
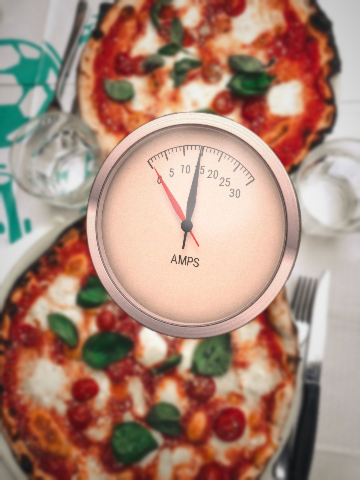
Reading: 15; A
